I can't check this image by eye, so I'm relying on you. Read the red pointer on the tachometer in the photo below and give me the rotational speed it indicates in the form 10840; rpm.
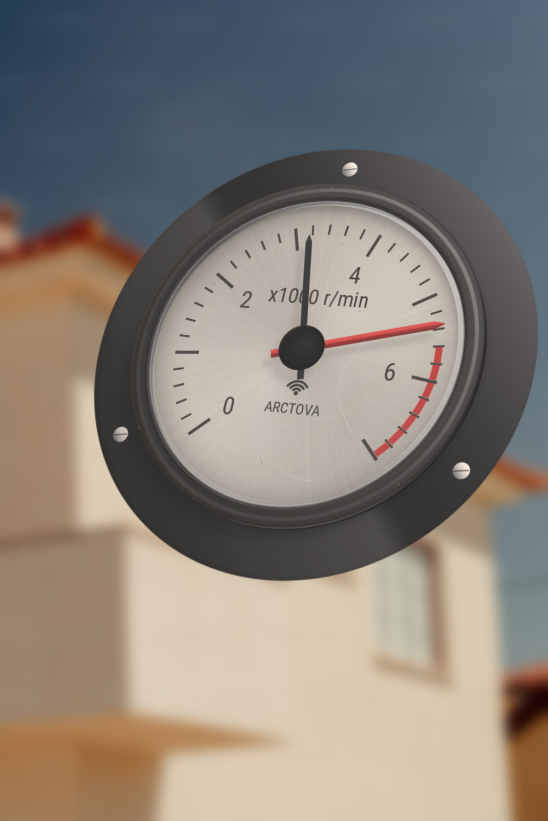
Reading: 5400; rpm
